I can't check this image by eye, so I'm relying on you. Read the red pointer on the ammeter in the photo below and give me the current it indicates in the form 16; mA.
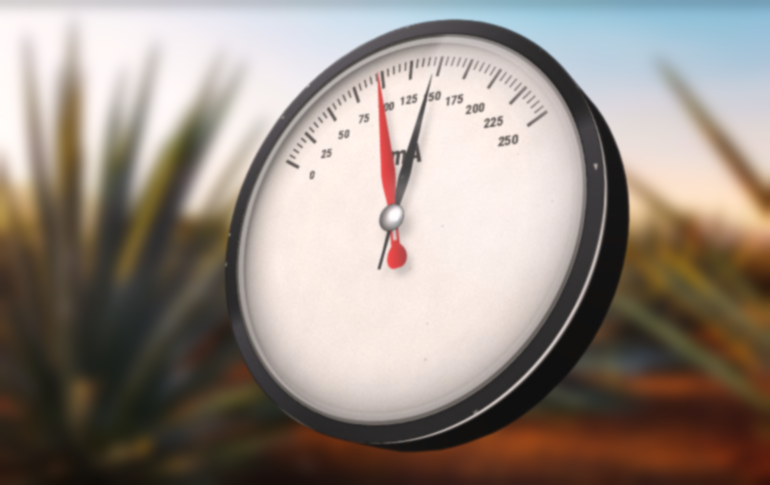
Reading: 100; mA
